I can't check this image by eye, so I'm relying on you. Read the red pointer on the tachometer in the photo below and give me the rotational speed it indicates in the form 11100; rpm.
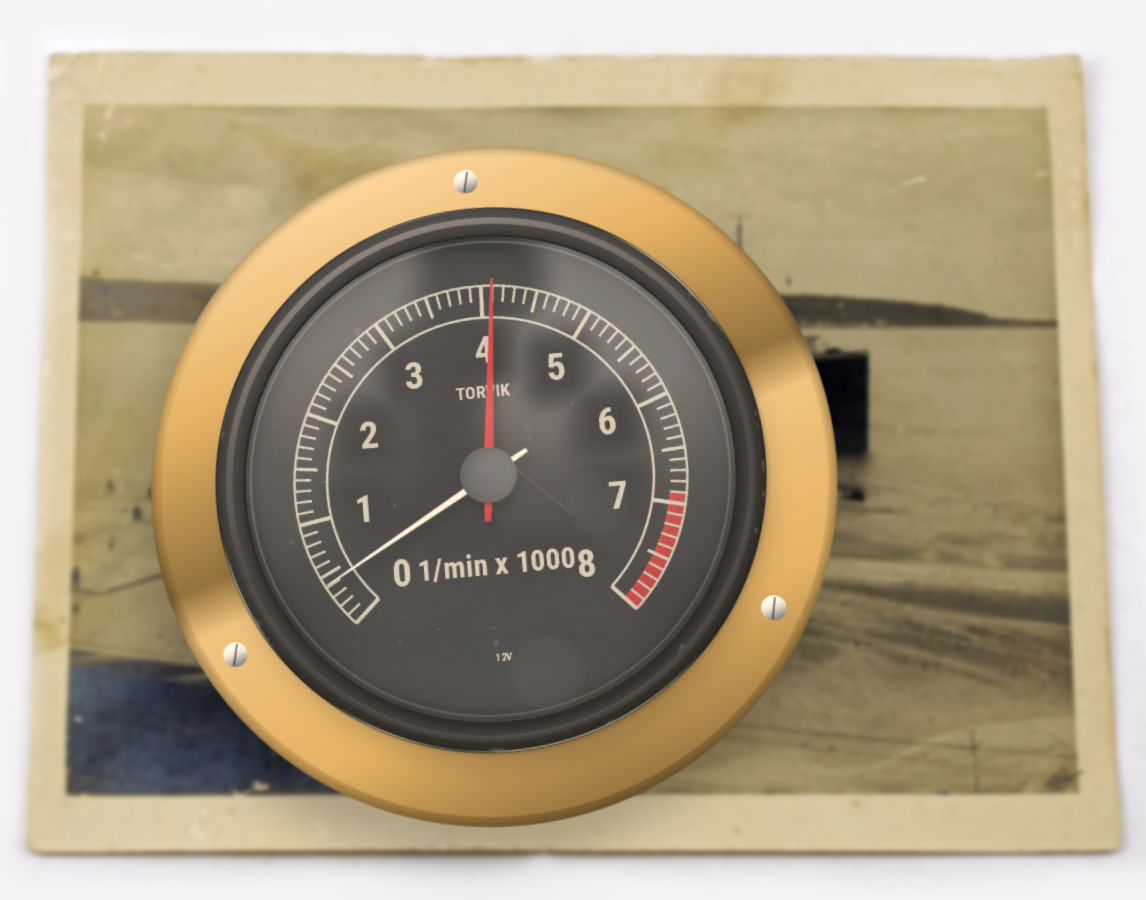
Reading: 4100; rpm
